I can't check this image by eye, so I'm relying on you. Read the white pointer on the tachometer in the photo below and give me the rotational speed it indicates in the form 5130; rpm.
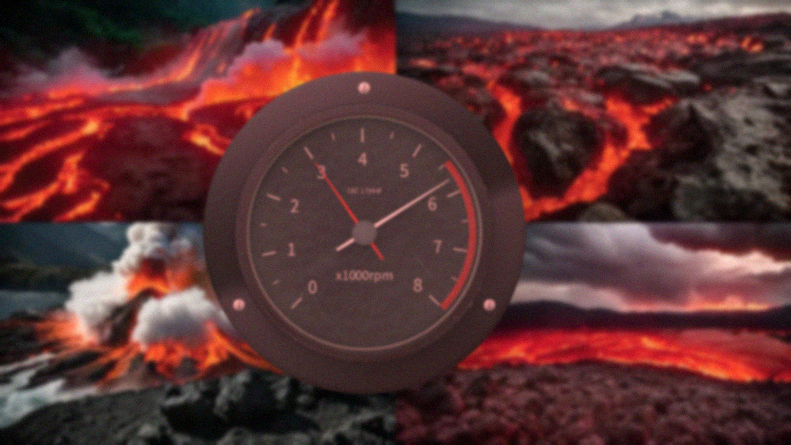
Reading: 5750; rpm
